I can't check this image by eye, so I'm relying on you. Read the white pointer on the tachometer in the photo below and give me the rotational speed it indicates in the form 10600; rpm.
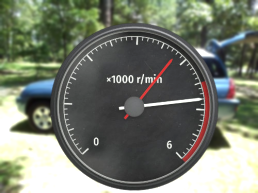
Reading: 4800; rpm
